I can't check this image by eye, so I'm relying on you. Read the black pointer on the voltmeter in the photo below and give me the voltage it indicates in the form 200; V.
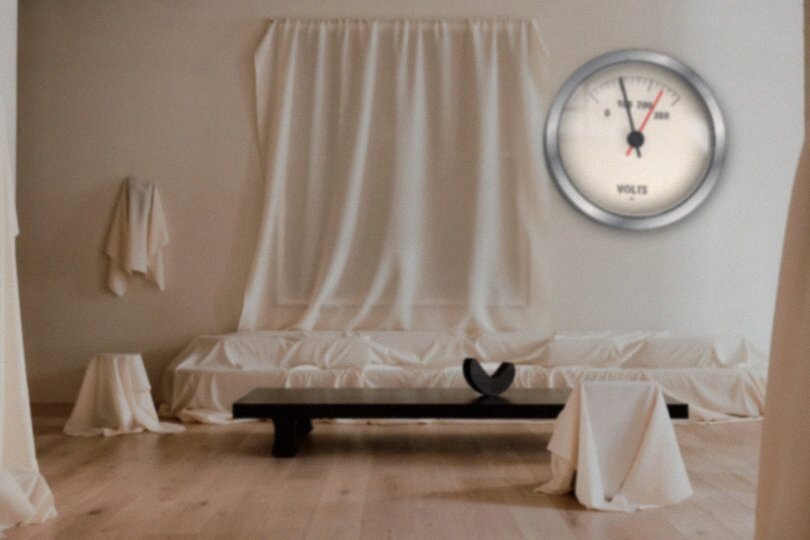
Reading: 100; V
